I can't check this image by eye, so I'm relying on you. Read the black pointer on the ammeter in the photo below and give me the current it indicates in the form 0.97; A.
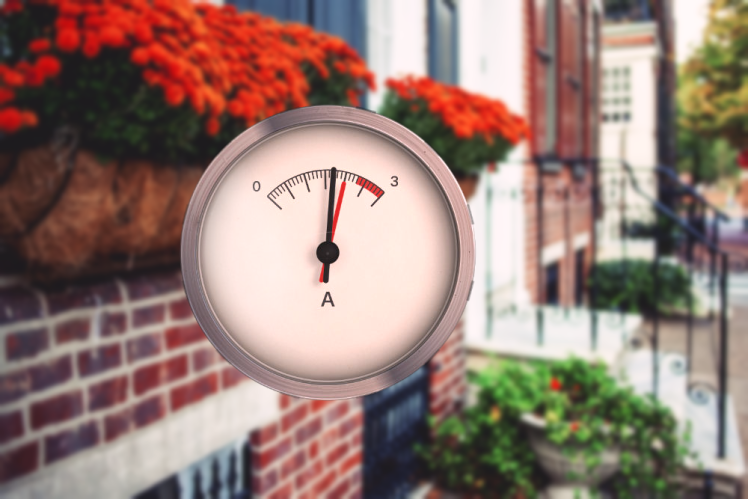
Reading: 1.7; A
